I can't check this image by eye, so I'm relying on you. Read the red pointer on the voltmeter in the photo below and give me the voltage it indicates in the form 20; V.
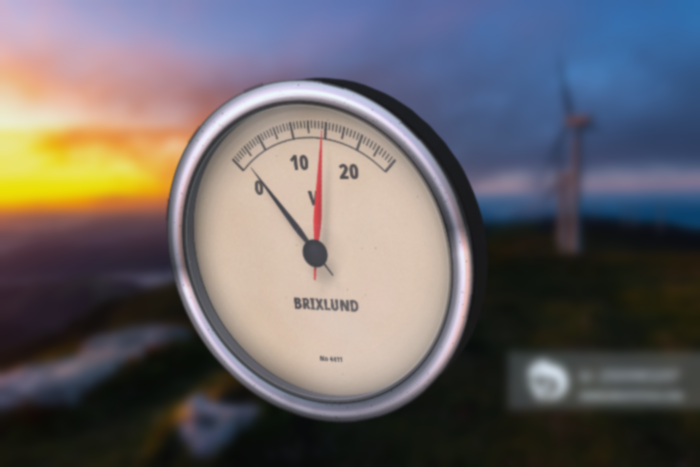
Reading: 15; V
